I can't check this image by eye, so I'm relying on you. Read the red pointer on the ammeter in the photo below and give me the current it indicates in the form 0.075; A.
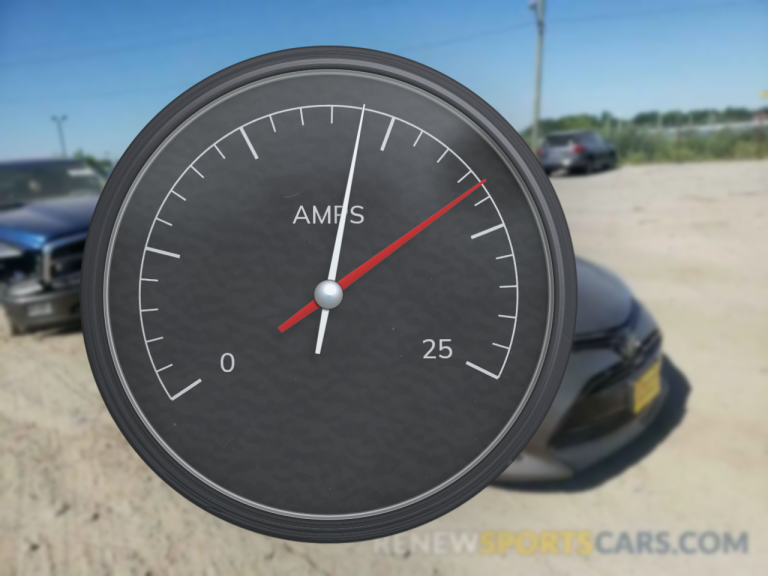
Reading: 18.5; A
